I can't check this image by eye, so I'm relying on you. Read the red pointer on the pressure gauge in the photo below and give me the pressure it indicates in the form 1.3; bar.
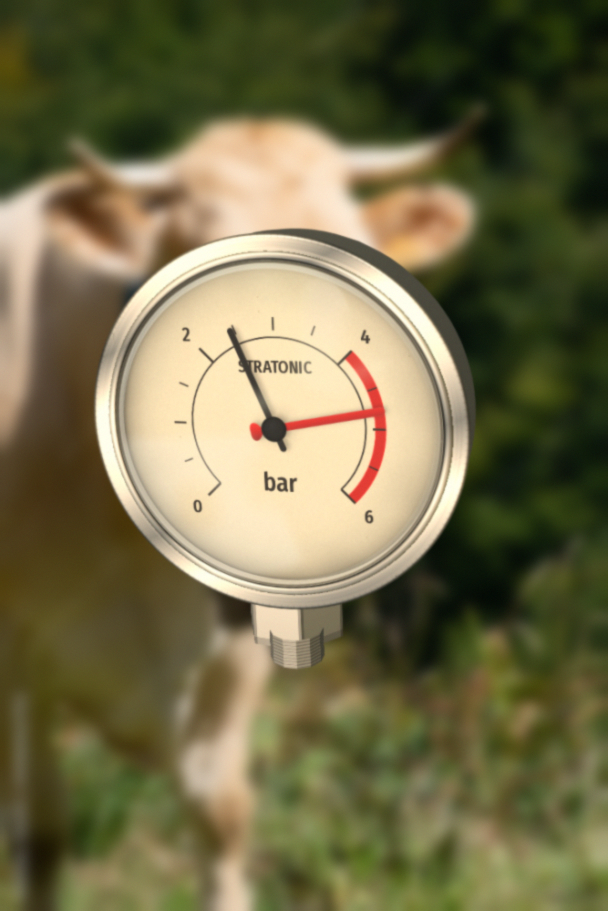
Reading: 4.75; bar
